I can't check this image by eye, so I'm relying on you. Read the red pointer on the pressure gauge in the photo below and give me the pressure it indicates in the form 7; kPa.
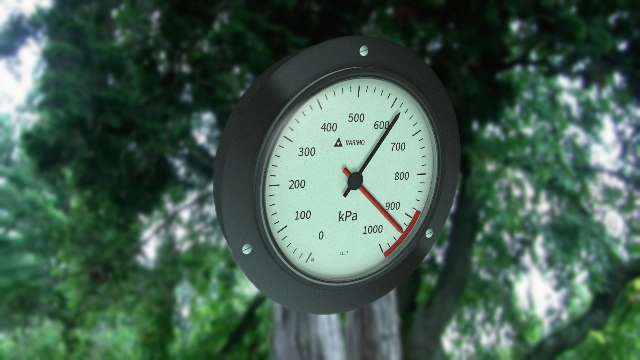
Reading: 940; kPa
